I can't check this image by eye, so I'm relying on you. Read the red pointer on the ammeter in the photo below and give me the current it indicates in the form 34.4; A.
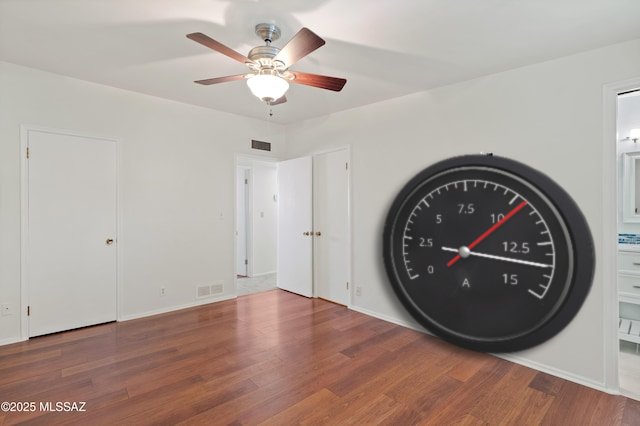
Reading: 10.5; A
